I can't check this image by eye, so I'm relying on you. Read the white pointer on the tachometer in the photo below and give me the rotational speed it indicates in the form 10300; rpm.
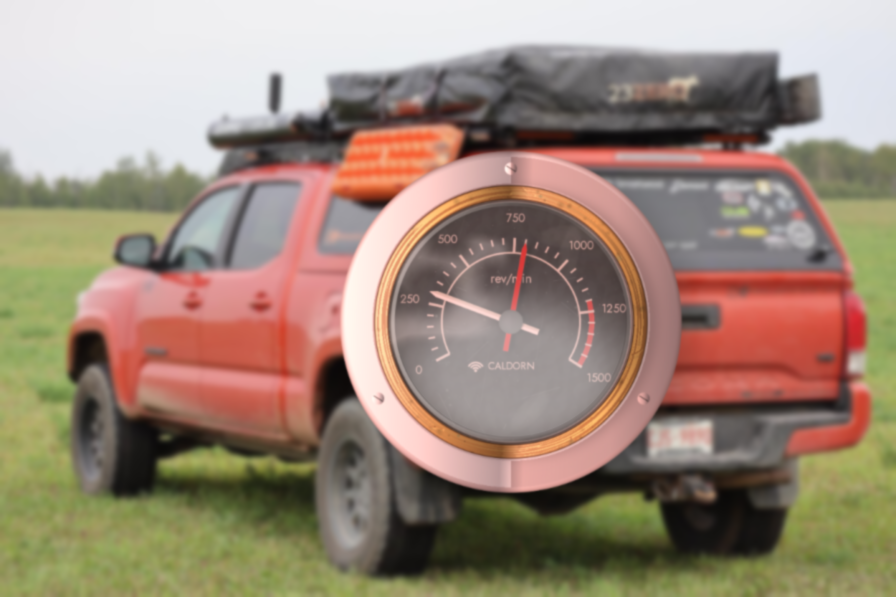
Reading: 300; rpm
